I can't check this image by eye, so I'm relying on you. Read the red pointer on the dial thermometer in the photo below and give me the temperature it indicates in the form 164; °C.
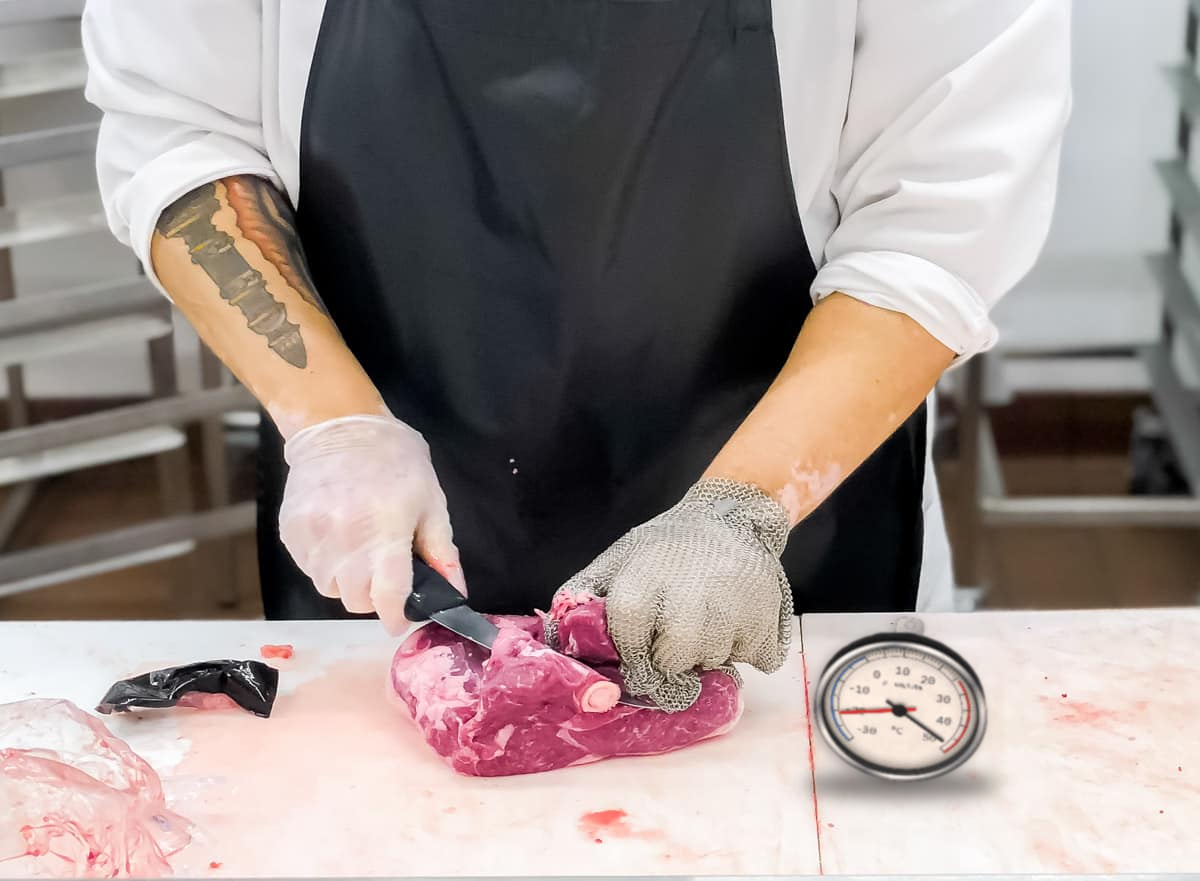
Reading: -20; °C
